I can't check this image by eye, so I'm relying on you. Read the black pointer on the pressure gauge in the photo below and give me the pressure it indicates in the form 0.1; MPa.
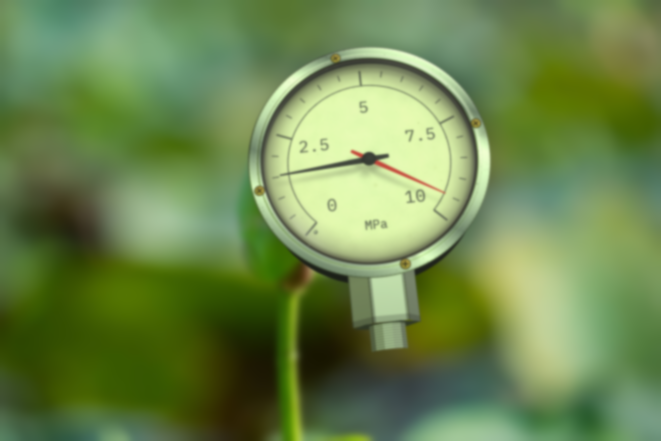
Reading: 1.5; MPa
